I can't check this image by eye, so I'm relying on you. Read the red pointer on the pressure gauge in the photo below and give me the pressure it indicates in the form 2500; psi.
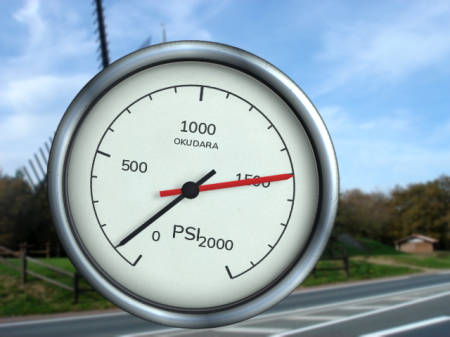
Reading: 1500; psi
